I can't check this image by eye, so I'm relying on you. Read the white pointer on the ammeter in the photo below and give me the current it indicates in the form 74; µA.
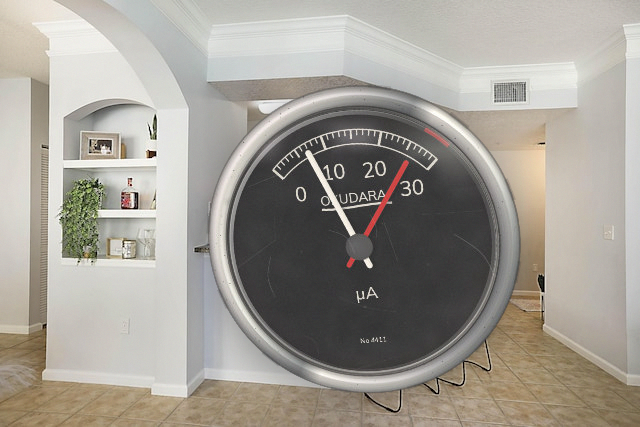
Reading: 7; µA
